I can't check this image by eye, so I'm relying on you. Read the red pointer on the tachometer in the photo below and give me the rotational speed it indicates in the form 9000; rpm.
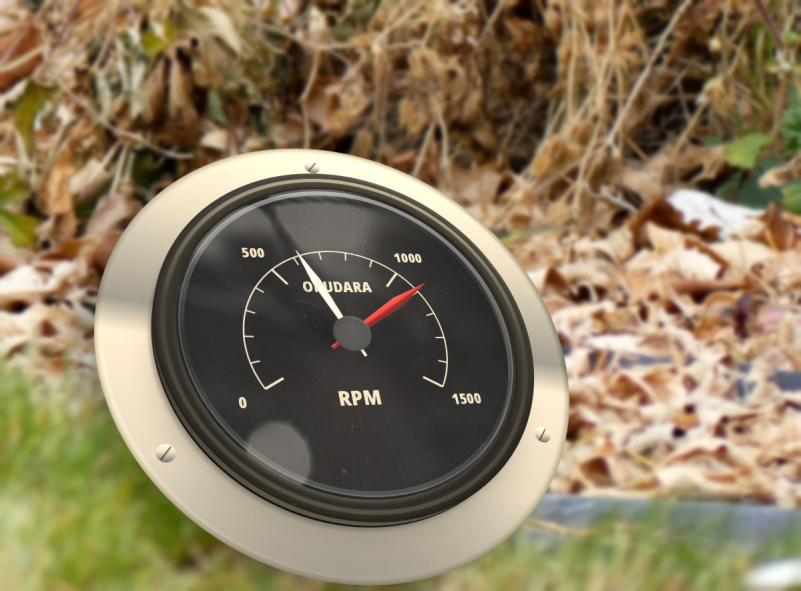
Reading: 1100; rpm
